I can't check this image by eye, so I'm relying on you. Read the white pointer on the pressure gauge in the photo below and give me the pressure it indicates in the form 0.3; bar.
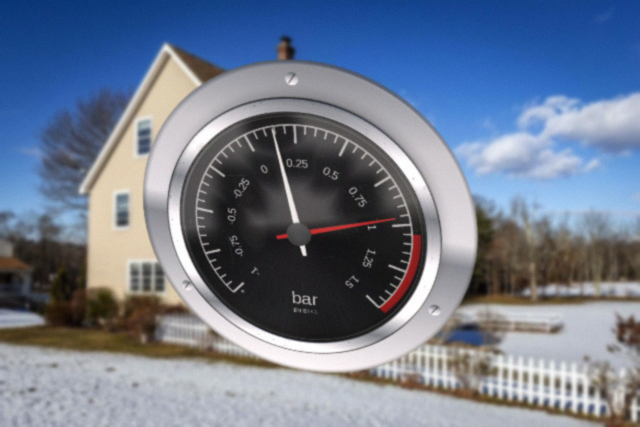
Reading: 0.15; bar
